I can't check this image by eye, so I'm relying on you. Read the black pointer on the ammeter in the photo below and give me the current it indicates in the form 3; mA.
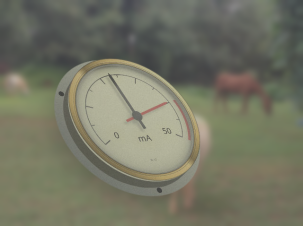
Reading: 22.5; mA
